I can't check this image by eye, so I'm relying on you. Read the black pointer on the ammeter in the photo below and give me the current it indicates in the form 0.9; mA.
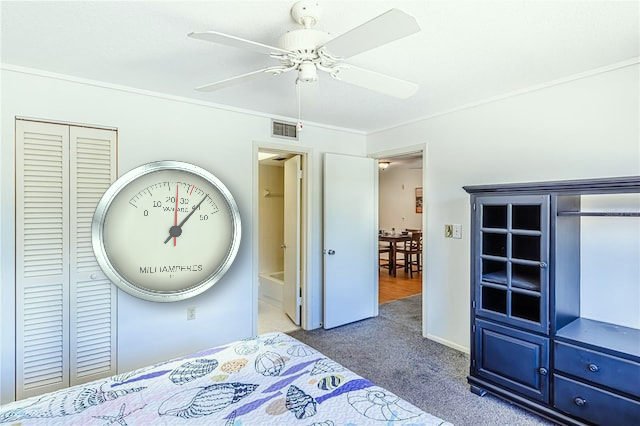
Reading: 40; mA
